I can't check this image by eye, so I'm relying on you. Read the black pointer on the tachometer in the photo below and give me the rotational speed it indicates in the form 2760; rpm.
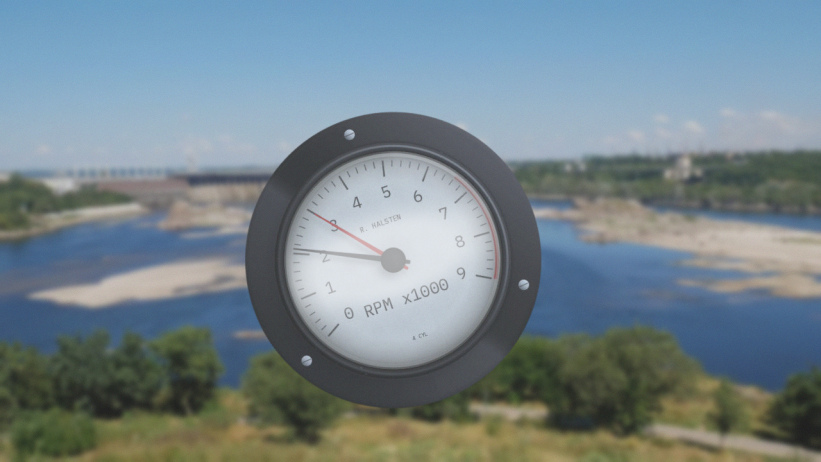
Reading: 2100; rpm
